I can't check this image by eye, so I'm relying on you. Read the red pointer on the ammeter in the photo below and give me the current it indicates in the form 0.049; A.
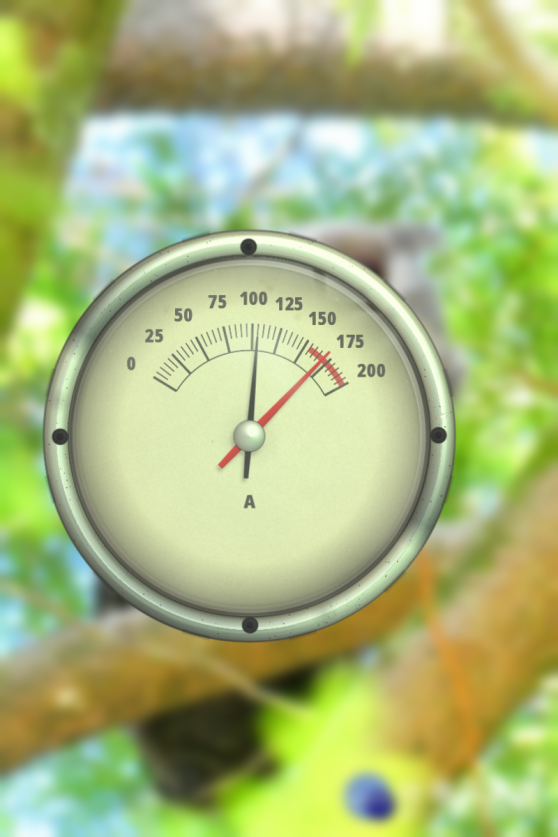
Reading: 170; A
